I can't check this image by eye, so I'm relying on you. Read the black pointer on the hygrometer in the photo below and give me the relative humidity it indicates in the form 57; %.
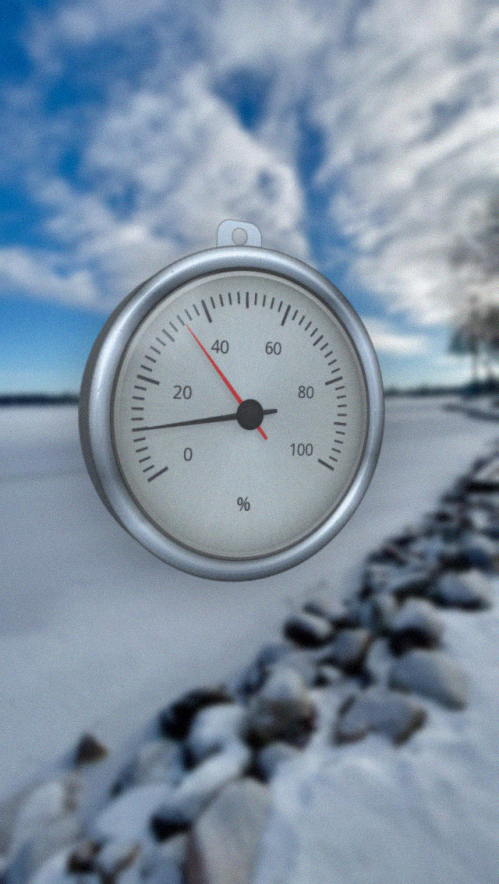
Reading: 10; %
